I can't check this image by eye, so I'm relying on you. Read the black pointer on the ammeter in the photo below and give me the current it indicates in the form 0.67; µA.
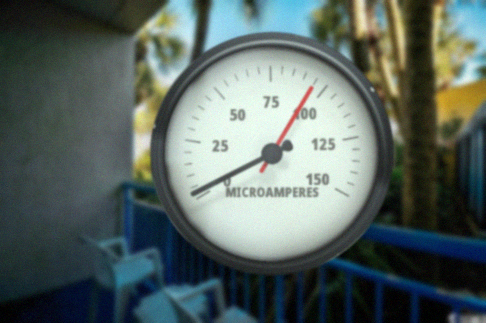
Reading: 2.5; µA
